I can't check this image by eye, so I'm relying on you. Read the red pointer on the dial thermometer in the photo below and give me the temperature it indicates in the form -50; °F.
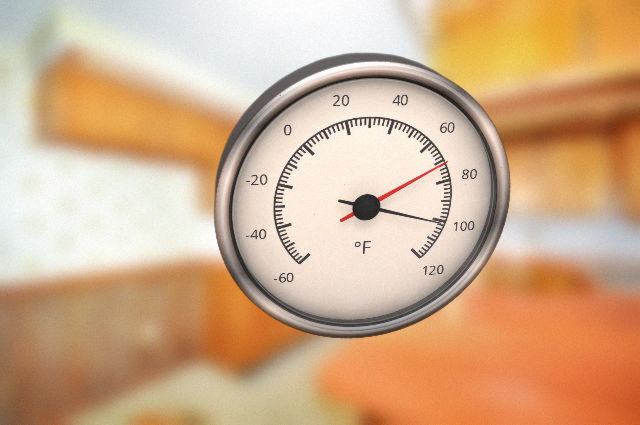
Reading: 70; °F
